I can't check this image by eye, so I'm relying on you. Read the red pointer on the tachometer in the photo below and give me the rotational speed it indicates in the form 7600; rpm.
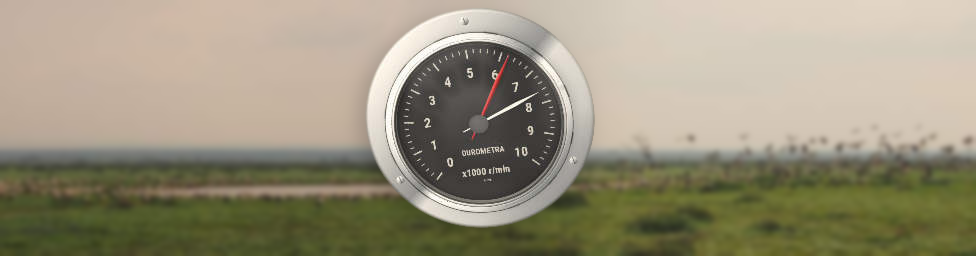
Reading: 6200; rpm
